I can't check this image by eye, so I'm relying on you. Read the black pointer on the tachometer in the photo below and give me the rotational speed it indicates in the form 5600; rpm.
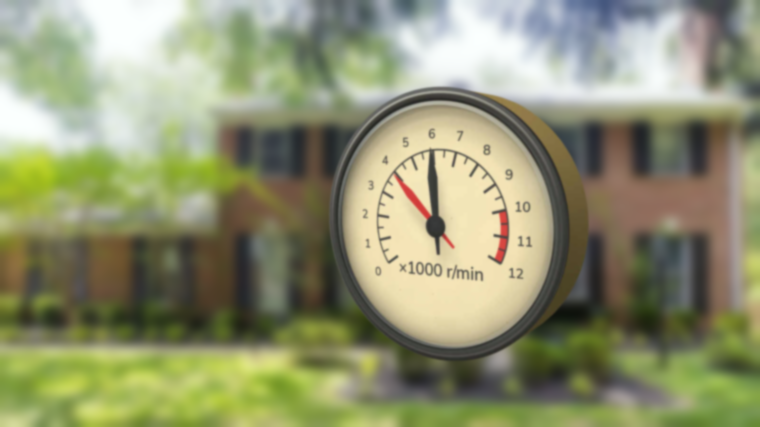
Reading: 6000; rpm
